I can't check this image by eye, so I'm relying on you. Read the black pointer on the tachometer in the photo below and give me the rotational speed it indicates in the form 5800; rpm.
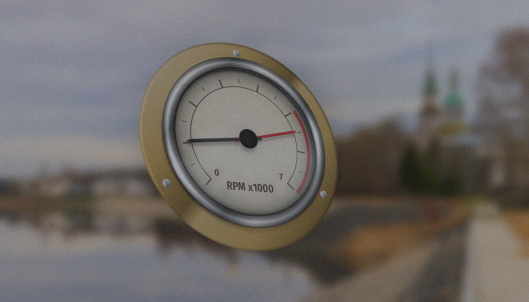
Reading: 1000; rpm
